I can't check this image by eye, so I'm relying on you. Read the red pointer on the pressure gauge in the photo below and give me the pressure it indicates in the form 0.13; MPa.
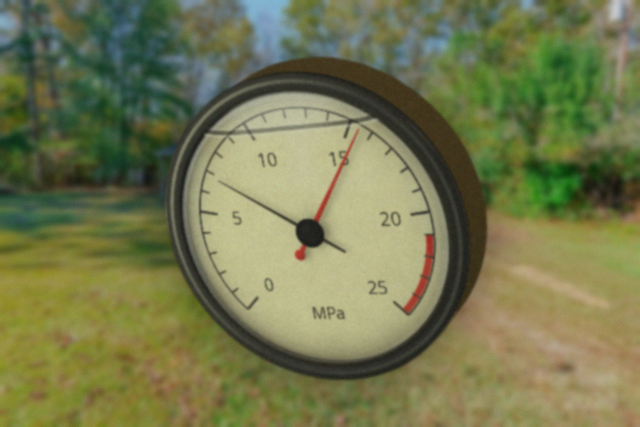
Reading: 15.5; MPa
